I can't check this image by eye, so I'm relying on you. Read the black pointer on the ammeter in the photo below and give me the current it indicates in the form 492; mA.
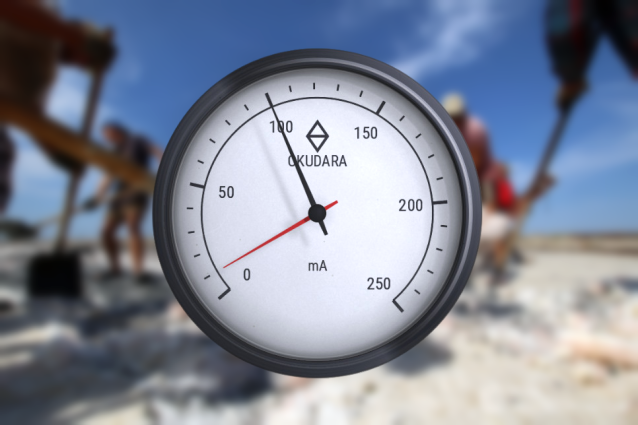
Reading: 100; mA
